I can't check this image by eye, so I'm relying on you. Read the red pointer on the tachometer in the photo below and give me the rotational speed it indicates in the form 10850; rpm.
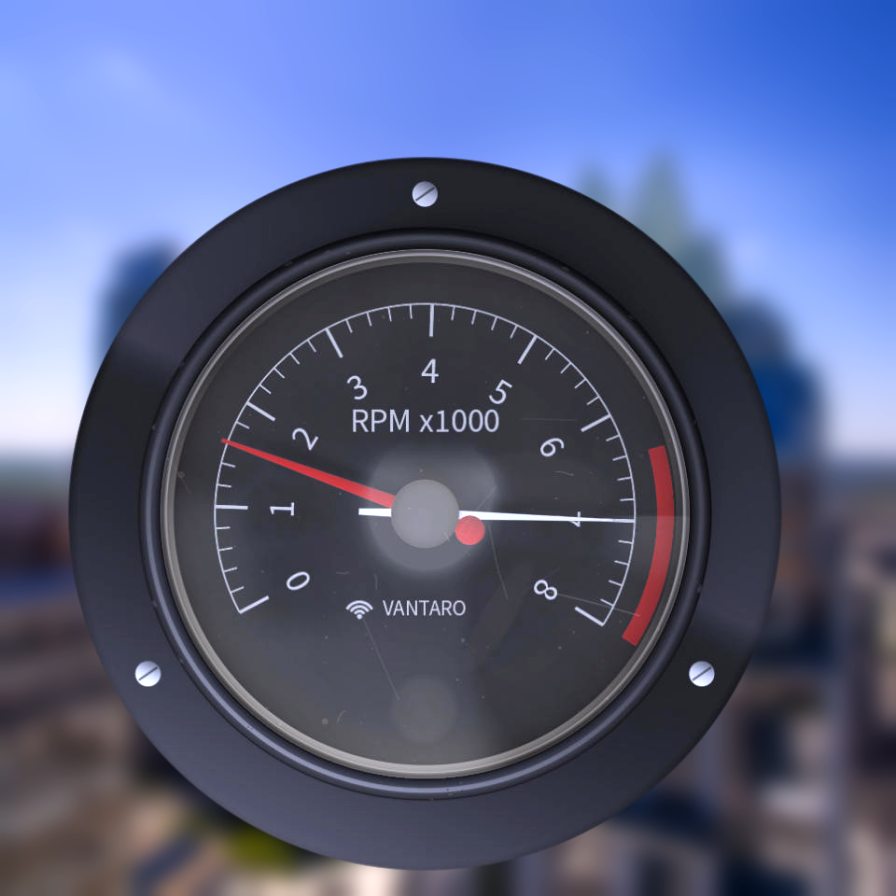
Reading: 1600; rpm
